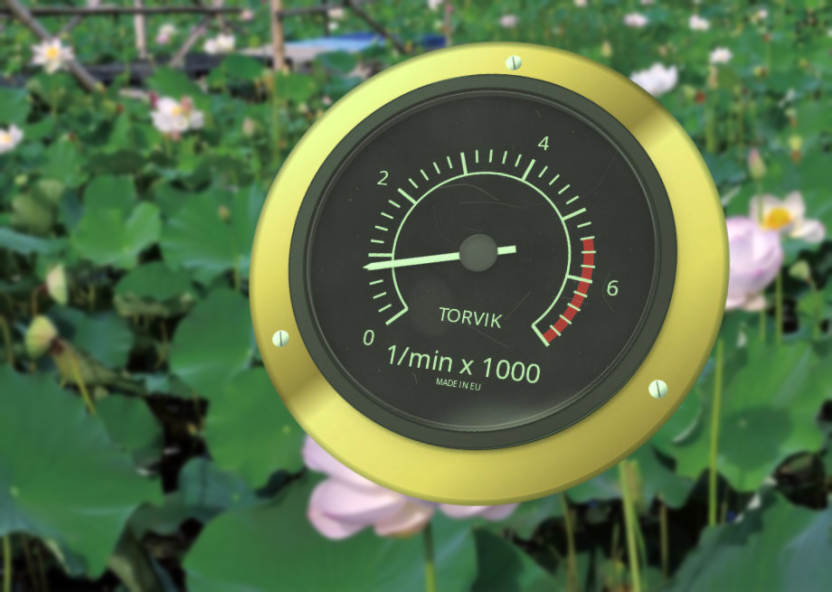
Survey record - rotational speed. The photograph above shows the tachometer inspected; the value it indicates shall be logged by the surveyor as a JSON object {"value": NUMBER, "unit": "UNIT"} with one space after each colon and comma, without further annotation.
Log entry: {"value": 800, "unit": "rpm"}
